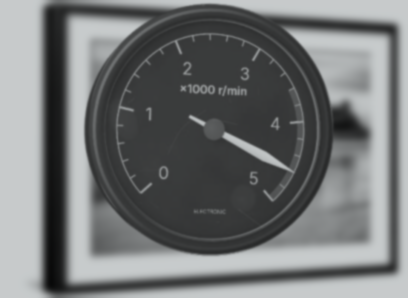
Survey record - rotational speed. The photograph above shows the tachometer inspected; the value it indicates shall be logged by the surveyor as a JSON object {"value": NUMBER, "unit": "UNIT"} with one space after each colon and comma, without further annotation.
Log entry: {"value": 4600, "unit": "rpm"}
